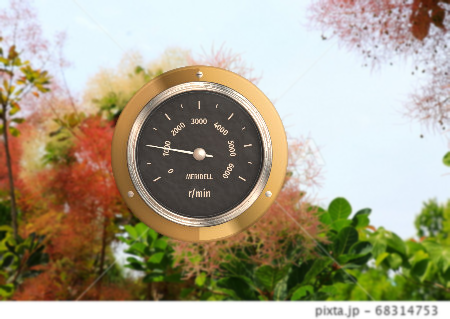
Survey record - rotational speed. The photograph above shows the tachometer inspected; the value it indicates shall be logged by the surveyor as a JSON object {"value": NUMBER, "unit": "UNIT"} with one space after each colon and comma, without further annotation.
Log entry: {"value": 1000, "unit": "rpm"}
